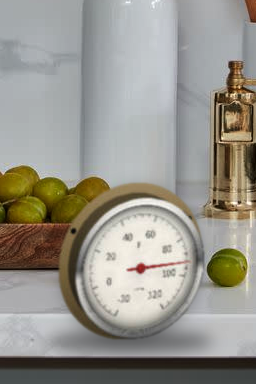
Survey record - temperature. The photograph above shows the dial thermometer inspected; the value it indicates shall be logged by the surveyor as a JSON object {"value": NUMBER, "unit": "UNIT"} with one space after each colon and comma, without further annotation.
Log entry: {"value": 92, "unit": "°F"}
